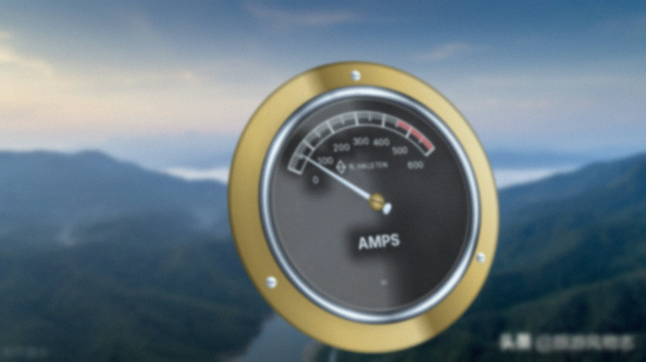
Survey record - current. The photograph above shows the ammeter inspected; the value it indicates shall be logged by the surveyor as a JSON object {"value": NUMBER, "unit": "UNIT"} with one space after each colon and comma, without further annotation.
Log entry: {"value": 50, "unit": "A"}
